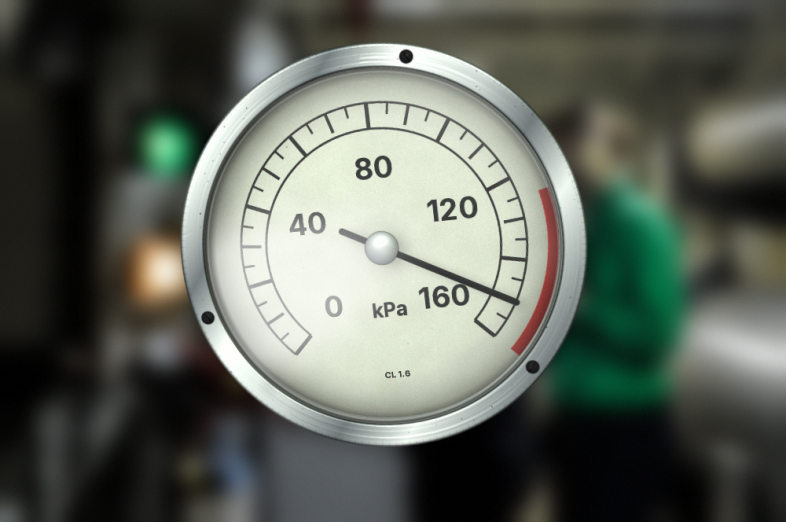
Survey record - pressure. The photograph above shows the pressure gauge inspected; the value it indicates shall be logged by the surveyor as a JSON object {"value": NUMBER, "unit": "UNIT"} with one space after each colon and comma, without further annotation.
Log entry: {"value": 150, "unit": "kPa"}
